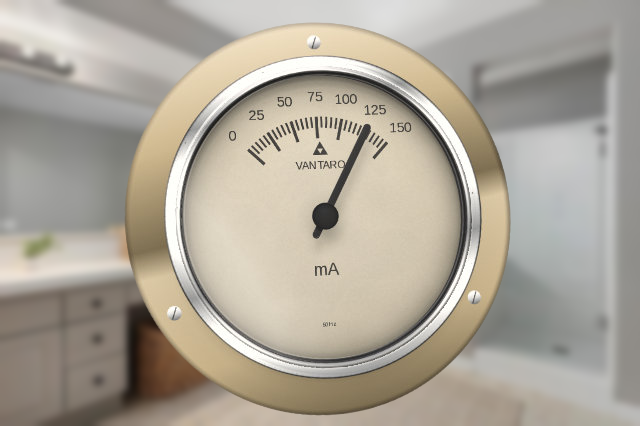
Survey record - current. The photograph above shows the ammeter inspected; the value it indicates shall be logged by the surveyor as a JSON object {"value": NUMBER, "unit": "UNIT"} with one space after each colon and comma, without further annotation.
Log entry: {"value": 125, "unit": "mA"}
